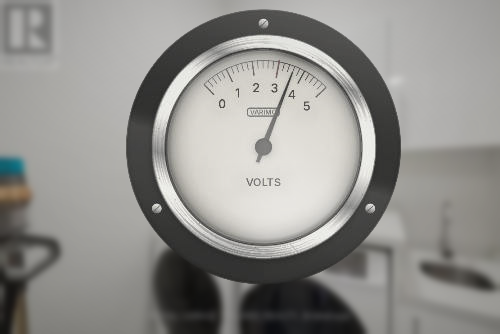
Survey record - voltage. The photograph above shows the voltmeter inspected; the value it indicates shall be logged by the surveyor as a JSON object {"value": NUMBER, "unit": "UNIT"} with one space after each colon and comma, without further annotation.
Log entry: {"value": 3.6, "unit": "V"}
